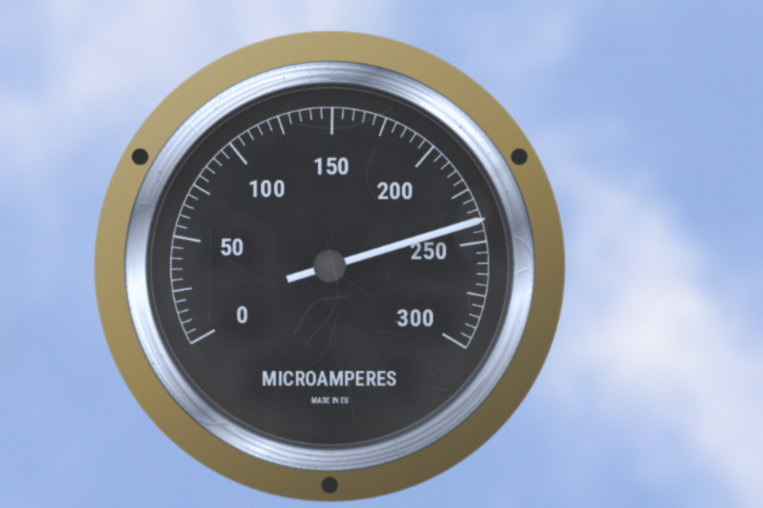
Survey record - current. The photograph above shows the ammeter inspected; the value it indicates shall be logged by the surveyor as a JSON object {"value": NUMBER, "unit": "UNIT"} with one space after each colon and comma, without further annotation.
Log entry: {"value": 240, "unit": "µA"}
